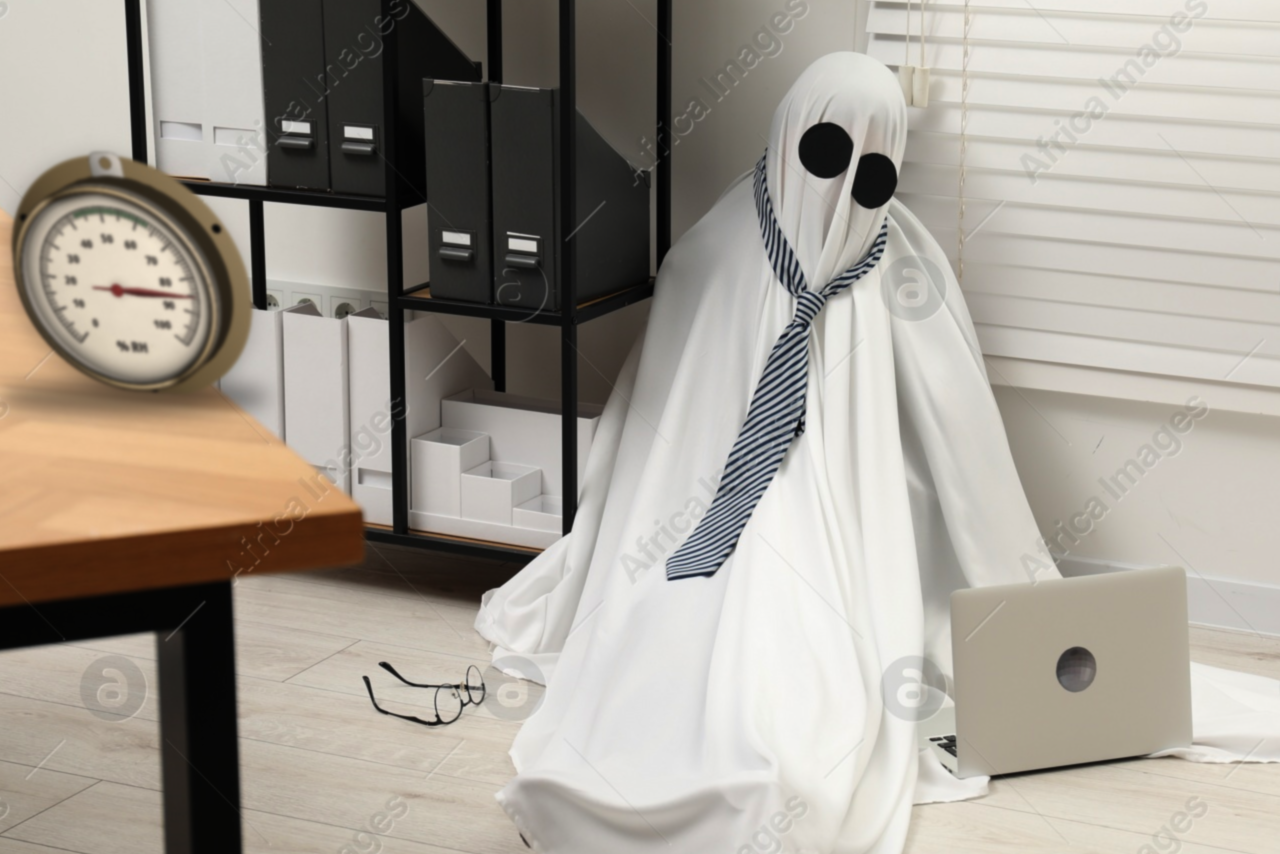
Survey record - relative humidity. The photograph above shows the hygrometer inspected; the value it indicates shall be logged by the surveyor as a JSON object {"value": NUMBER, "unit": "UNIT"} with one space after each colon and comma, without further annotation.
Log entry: {"value": 85, "unit": "%"}
